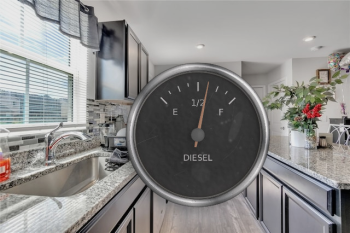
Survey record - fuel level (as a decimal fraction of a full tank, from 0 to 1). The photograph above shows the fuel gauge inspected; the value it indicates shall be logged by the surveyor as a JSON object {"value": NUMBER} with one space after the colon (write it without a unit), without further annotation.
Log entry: {"value": 0.625}
